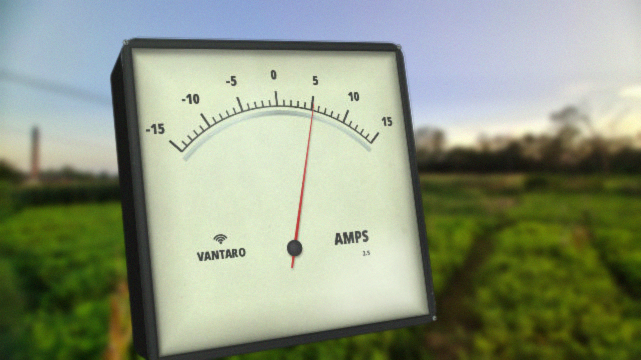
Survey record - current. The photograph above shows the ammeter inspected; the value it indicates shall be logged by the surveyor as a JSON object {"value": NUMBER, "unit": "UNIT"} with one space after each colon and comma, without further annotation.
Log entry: {"value": 5, "unit": "A"}
